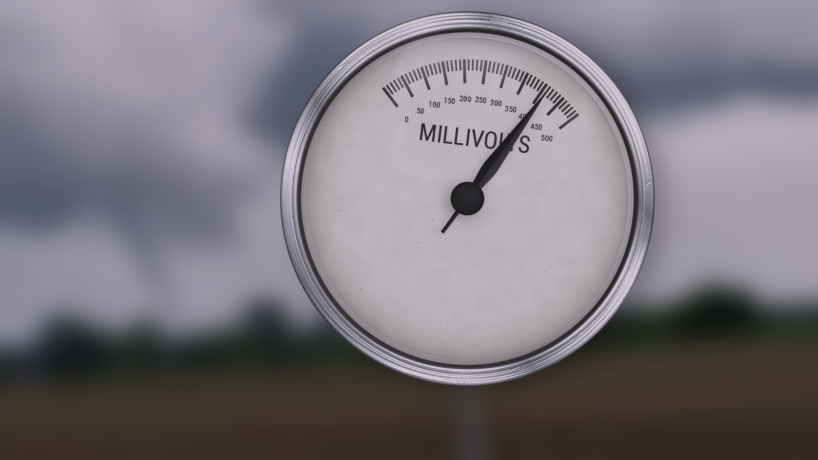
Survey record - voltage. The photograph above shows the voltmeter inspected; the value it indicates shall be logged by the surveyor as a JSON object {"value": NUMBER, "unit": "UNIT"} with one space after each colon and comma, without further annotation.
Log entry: {"value": 410, "unit": "mV"}
